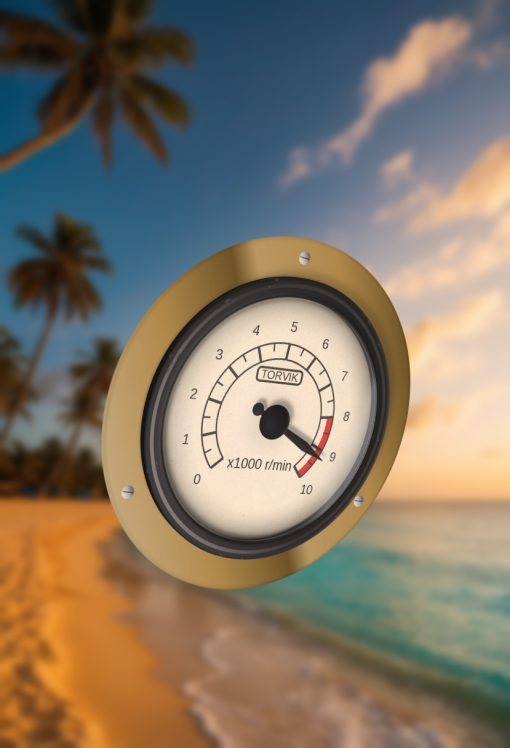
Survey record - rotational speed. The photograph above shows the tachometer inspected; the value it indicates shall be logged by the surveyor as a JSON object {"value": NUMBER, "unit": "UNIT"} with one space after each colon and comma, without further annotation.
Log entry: {"value": 9250, "unit": "rpm"}
